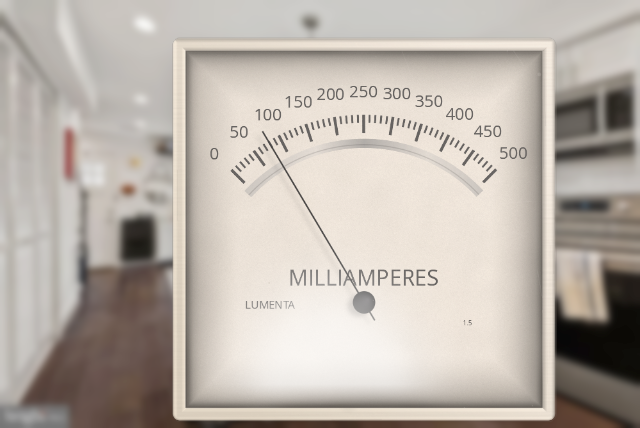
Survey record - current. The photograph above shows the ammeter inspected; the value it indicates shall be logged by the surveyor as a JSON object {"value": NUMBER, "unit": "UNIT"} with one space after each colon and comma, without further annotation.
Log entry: {"value": 80, "unit": "mA"}
